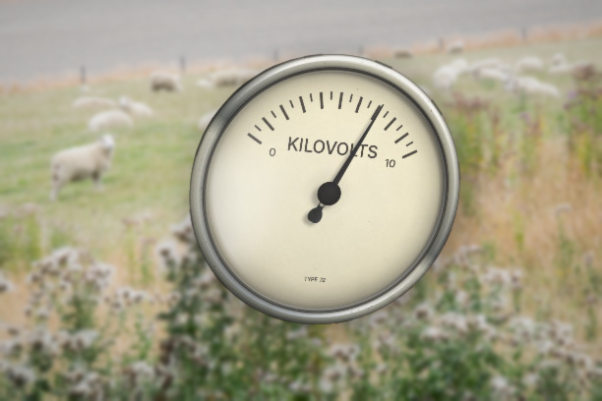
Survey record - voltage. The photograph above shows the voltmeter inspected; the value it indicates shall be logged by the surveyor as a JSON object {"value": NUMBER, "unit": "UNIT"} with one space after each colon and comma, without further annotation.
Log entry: {"value": 7, "unit": "kV"}
